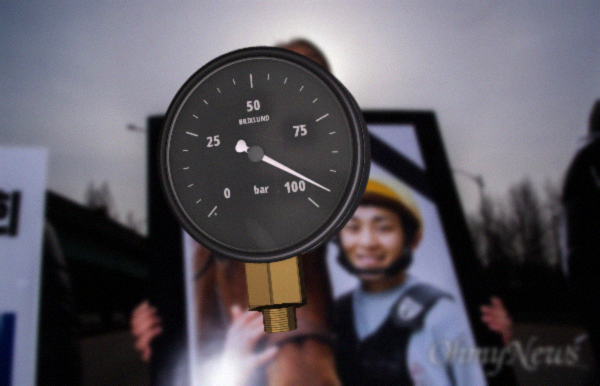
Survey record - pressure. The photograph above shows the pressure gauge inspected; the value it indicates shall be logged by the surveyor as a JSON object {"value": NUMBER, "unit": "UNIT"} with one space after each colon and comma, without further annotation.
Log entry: {"value": 95, "unit": "bar"}
